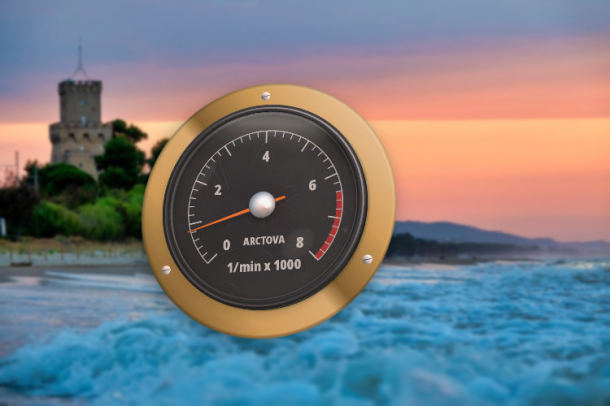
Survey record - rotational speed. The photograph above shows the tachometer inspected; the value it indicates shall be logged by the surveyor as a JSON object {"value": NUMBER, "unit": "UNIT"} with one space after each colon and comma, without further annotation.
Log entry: {"value": 800, "unit": "rpm"}
